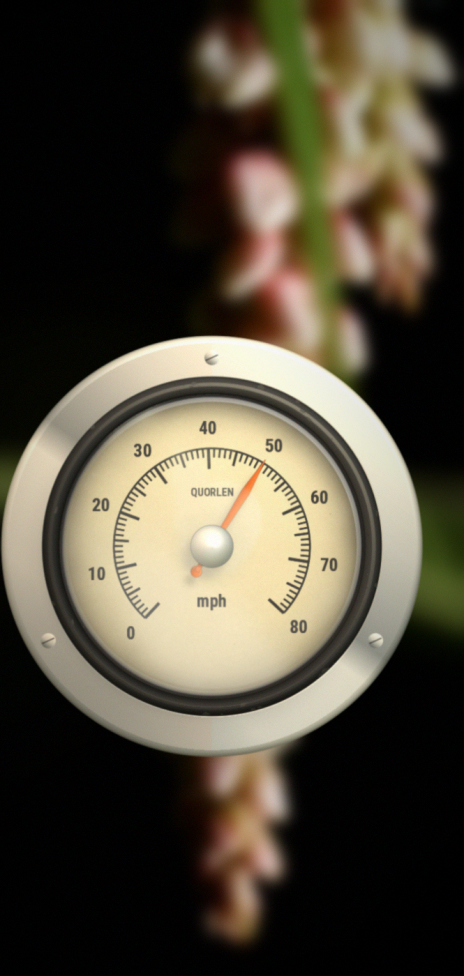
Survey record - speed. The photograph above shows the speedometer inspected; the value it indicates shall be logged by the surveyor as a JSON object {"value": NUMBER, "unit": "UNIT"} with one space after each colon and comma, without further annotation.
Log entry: {"value": 50, "unit": "mph"}
